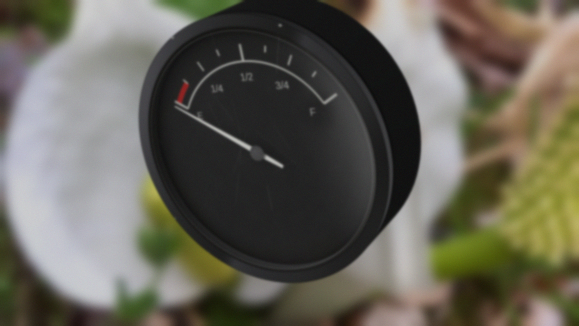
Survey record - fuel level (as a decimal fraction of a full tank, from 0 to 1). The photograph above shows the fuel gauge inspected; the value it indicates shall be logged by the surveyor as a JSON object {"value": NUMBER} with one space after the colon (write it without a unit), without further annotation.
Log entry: {"value": 0}
